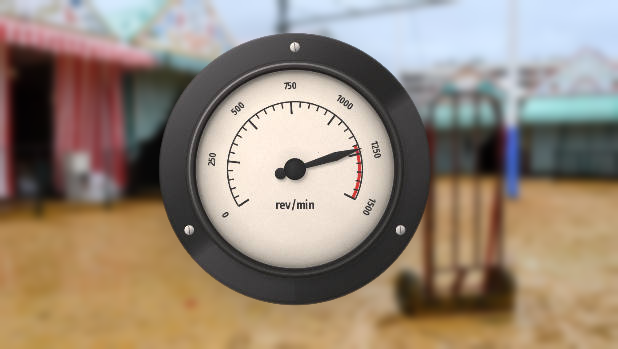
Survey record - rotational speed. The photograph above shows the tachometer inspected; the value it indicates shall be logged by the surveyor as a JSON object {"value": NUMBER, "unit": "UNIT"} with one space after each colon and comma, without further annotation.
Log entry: {"value": 1225, "unit": "rpm"}
